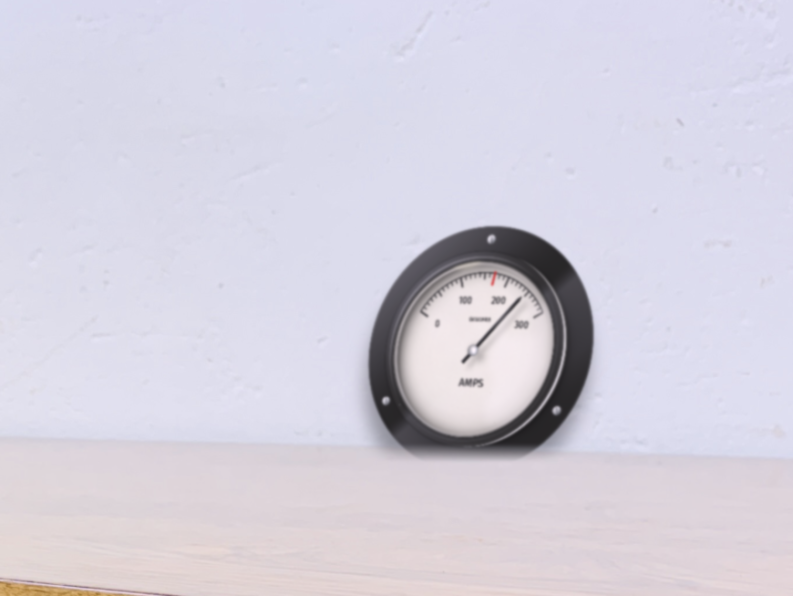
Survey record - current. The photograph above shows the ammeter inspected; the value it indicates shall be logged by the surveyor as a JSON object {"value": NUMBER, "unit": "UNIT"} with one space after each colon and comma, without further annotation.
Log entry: {"value": 250, "unit": "A"}
